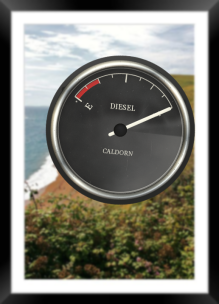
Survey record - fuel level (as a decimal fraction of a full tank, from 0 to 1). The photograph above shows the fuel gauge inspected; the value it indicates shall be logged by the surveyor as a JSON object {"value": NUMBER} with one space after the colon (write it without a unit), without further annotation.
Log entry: {"value": 1}
